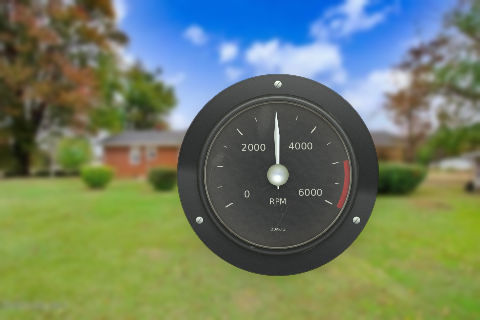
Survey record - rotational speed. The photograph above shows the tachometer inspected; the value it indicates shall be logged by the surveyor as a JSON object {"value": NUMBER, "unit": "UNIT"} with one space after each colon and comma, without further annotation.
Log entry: {"value": 3000, "unit": "rpm"}
